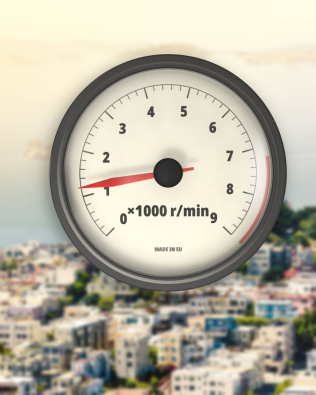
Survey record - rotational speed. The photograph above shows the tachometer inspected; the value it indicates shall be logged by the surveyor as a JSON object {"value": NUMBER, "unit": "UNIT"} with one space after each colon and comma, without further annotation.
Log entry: {"value": 1200, "unit": "rpm"}
